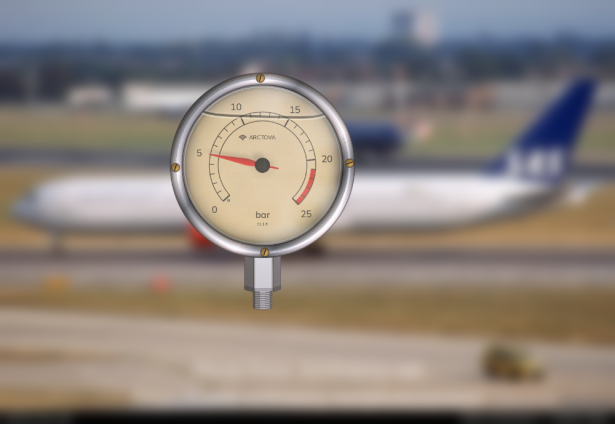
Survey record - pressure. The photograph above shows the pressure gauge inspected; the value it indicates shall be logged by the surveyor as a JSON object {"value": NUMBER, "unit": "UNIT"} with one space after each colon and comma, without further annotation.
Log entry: {"value": 5, "unit": "bar"}
